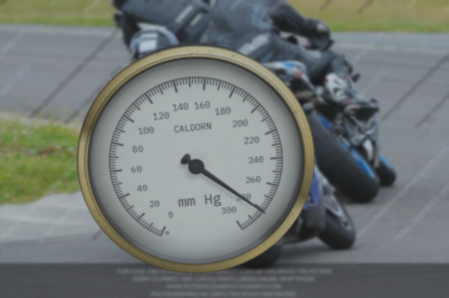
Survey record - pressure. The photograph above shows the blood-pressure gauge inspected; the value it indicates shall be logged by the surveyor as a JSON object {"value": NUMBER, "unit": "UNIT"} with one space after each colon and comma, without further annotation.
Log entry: {"value": 280, "unit": "mmHg"}
